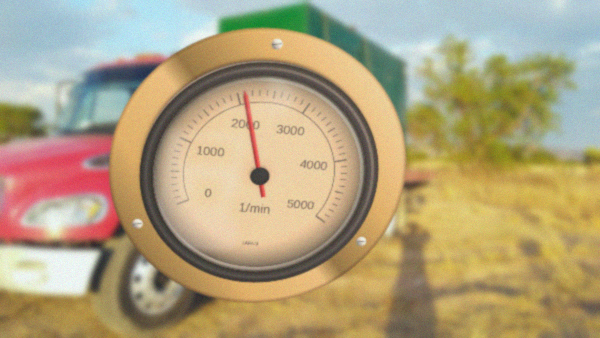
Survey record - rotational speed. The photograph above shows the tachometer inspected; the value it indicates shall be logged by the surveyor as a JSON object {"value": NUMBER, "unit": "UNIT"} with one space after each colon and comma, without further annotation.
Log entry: {"value": 2100, "unit": "rpm"}
